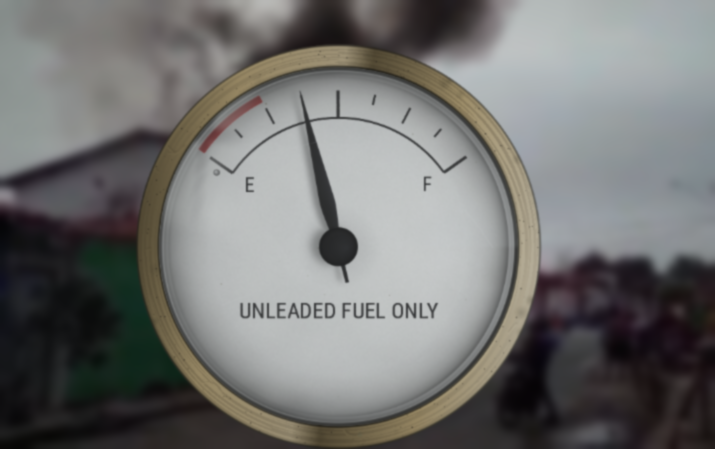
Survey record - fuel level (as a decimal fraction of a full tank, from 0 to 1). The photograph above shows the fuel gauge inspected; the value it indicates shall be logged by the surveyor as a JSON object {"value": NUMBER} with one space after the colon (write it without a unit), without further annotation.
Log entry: {"value": 0.375}
